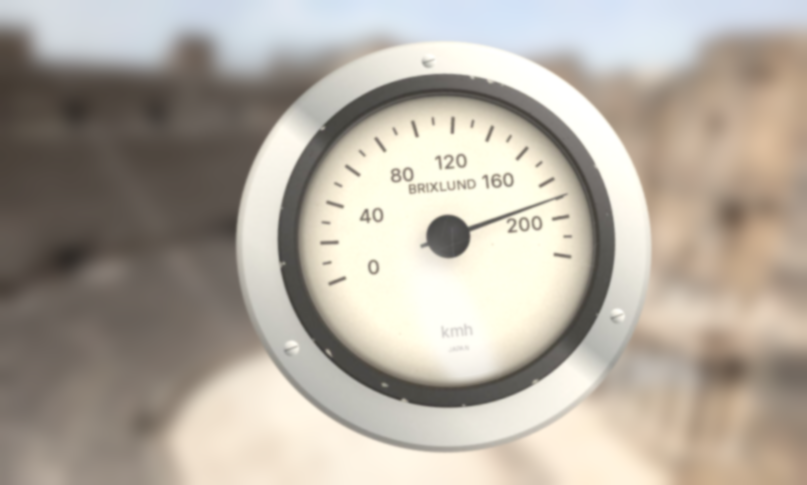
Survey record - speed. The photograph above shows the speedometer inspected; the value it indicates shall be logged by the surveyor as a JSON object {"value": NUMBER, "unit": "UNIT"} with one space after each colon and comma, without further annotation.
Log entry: {"value": 190, "unit": "km/h"}
